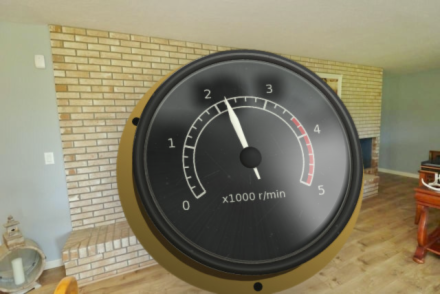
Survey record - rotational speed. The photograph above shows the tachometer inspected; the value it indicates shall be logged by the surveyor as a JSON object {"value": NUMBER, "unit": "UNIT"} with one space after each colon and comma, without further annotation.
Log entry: {"value": 2200, "unit": "rpm"}
